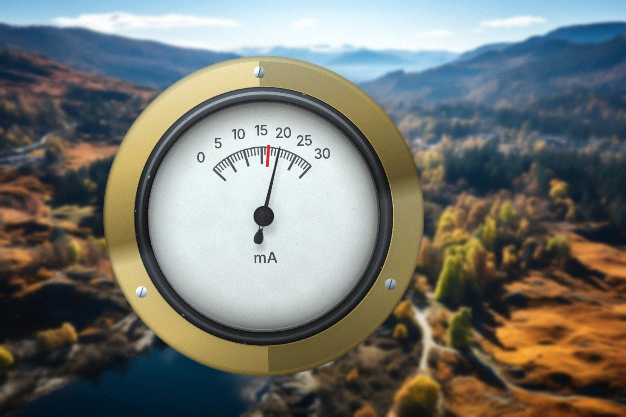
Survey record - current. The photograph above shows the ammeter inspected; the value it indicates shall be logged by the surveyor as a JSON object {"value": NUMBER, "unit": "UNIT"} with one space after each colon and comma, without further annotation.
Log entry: {"value": 20, "unit": "mA"}
